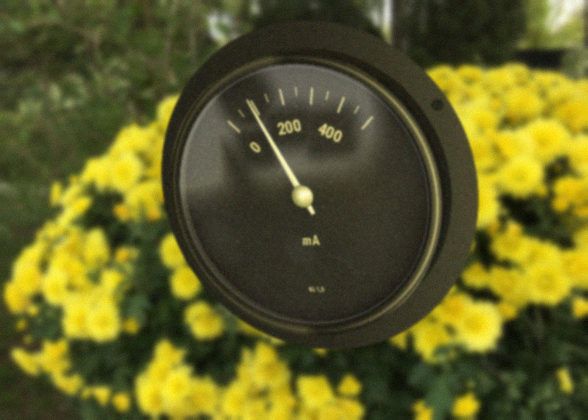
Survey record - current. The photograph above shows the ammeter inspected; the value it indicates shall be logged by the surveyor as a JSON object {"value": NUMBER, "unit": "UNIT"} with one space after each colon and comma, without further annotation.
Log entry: {"value": 100, "unit": "mA"}
